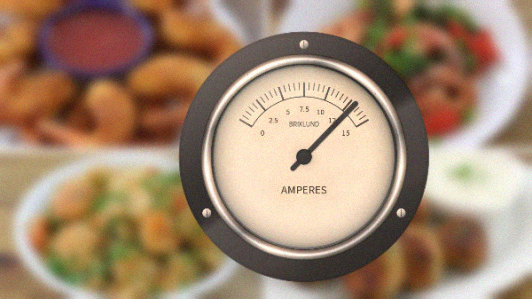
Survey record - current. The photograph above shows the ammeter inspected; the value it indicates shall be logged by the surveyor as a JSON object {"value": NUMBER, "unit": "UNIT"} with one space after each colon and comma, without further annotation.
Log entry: {"value": 13, "unit": "A"}
